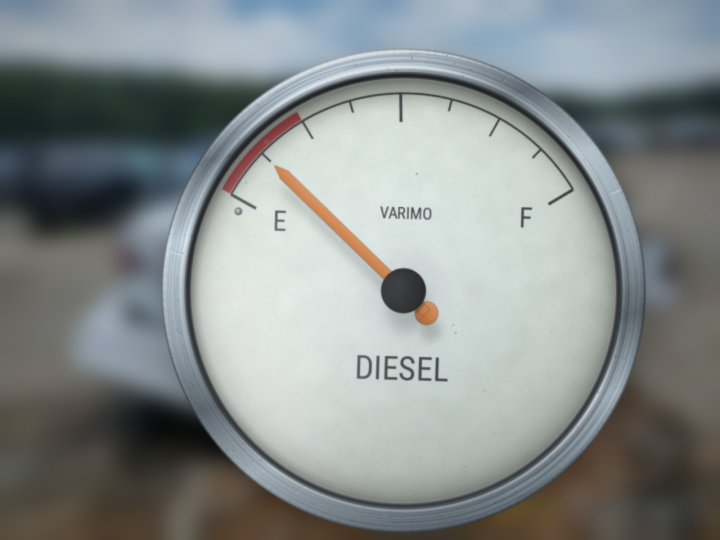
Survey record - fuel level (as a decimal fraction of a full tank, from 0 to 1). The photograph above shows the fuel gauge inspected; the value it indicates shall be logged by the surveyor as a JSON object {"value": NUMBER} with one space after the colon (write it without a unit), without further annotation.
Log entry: {"value": 0.125}
